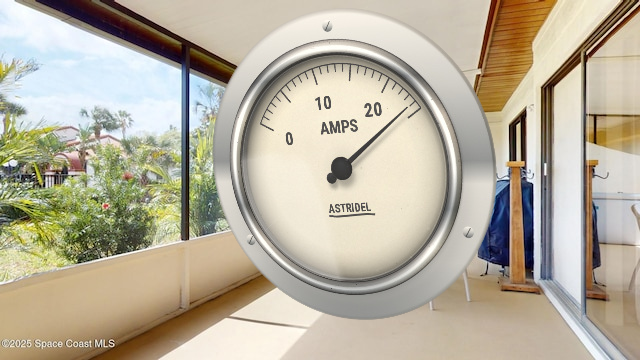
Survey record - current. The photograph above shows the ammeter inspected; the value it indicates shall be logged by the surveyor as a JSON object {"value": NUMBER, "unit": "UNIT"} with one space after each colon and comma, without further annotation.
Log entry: {"value": 24, "unit": "A"}
